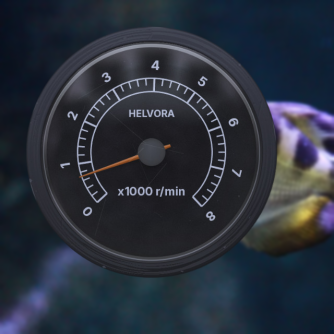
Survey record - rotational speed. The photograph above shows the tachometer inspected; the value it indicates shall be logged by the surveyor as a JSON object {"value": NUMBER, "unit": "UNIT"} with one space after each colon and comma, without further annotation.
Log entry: {"value": 700, "unit": "rpm"}
